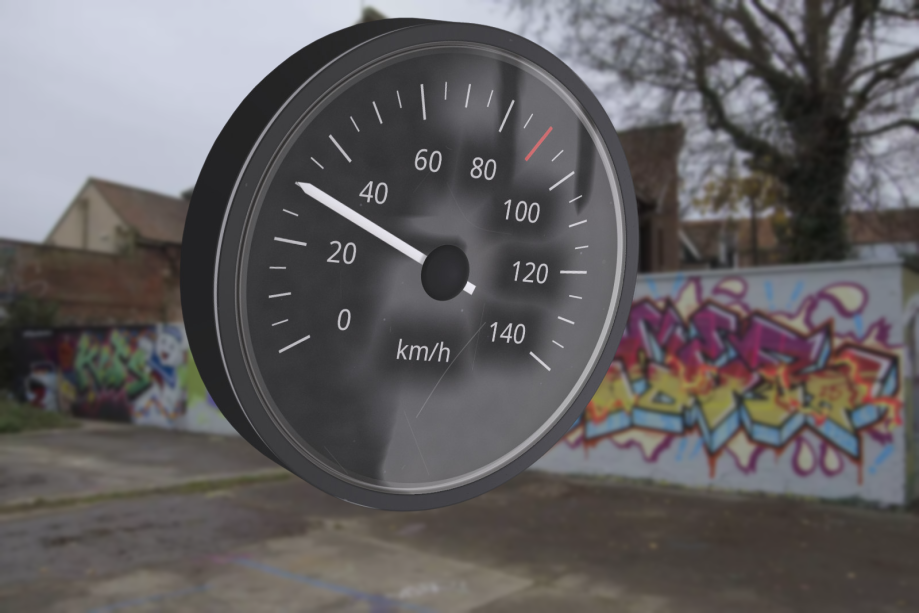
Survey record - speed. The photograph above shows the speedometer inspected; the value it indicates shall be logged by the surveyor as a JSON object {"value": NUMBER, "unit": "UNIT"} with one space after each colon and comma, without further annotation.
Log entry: {"value": 30, "unit": "km/h"}
